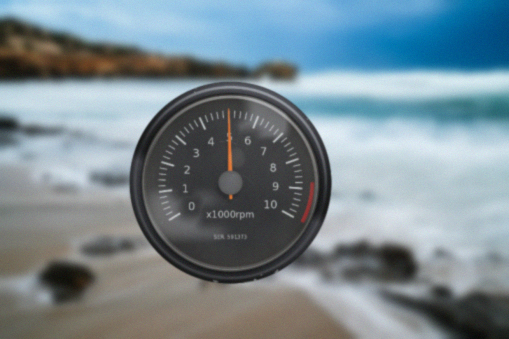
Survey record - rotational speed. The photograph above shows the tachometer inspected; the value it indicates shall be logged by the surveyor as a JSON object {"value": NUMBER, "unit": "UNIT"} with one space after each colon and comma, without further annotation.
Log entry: {"value": 5000, "unit": "rpm"}
